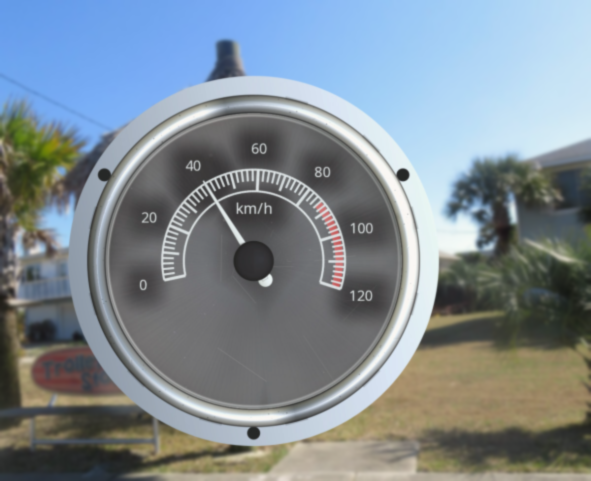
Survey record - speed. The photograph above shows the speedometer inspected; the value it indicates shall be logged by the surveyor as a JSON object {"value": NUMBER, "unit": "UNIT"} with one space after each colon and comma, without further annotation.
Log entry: {"value": 40, "unit": "km/h"}
